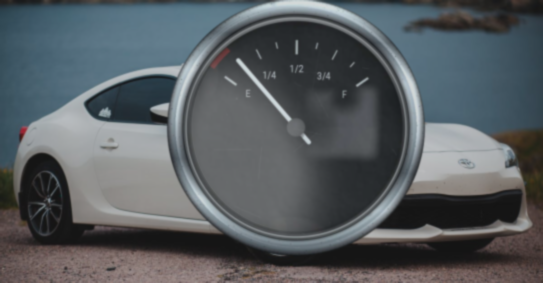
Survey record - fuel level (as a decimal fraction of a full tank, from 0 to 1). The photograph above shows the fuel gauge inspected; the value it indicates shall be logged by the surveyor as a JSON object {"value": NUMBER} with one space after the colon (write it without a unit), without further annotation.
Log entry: {"value": 0.125}
